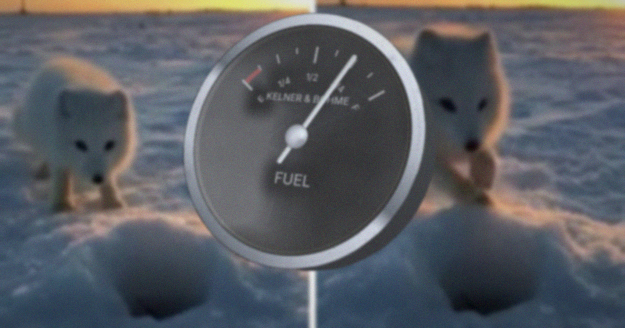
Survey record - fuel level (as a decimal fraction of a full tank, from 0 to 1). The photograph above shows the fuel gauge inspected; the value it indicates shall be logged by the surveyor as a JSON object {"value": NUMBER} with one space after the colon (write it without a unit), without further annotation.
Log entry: {"value": 0.75}
